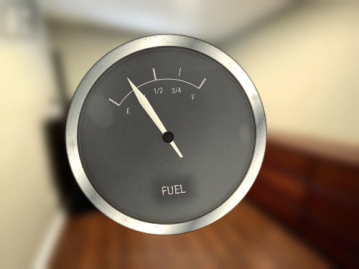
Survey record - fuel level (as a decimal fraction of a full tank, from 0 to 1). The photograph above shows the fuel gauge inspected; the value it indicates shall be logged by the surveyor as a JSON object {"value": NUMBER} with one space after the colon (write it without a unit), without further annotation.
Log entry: {"value": 0.25}
